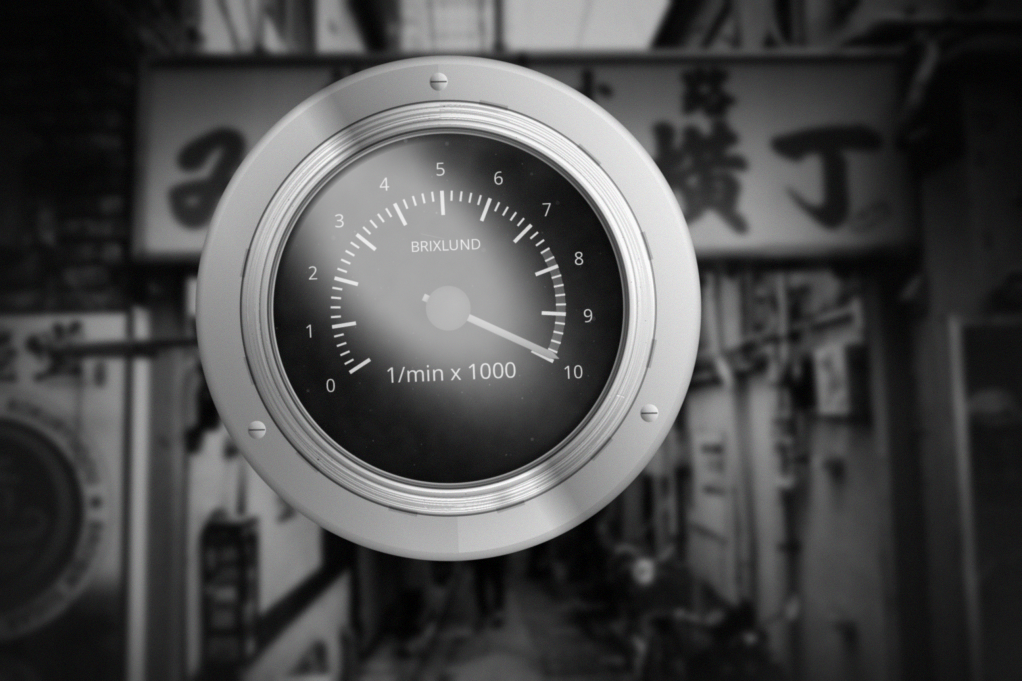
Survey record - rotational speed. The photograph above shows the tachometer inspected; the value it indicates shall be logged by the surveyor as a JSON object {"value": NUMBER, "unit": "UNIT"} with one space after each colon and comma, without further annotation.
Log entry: {"value": 9900, "unit": "rpm"}
